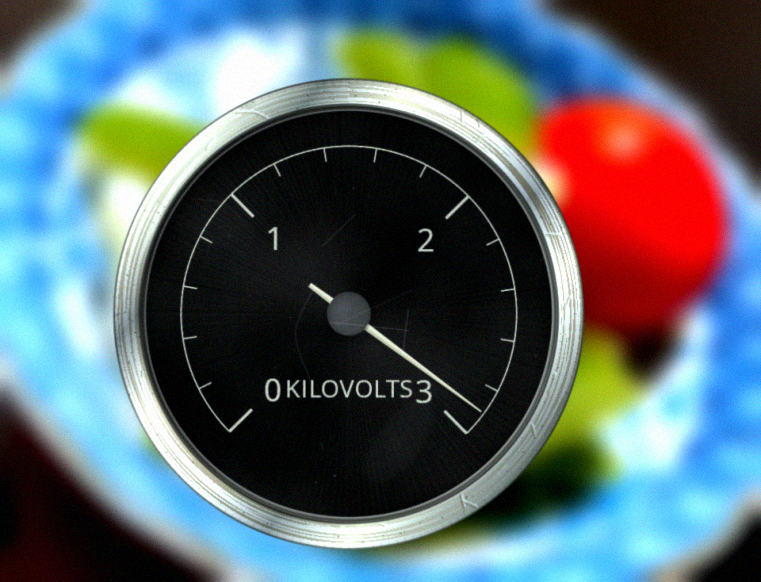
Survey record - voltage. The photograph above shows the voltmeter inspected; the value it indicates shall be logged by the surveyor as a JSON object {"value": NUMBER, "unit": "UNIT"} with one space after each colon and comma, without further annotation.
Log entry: {"value": 2.9, "unit": "kV"}
